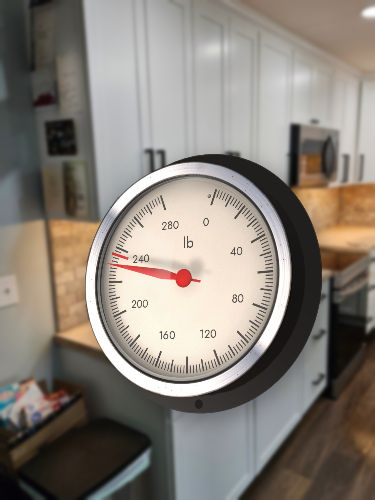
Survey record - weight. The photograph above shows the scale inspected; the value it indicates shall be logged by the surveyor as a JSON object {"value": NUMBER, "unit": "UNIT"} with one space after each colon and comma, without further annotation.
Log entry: {"value": 230, "unit": "lb"}
